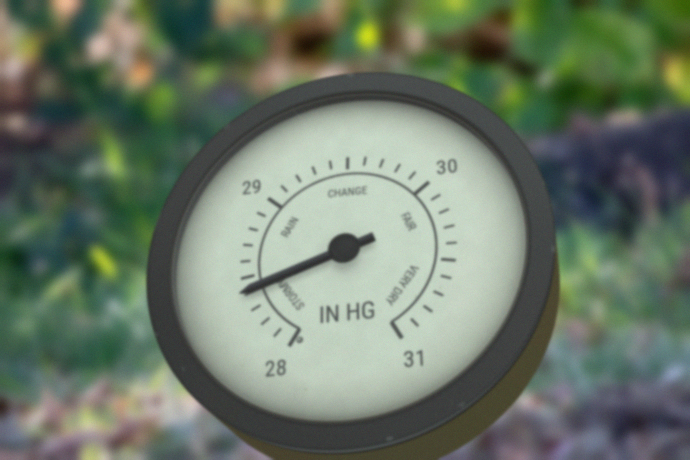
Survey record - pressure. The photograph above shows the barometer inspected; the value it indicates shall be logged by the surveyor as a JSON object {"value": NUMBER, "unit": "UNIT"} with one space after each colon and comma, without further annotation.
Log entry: {"value": 28.4, "unit": "inHg"}
